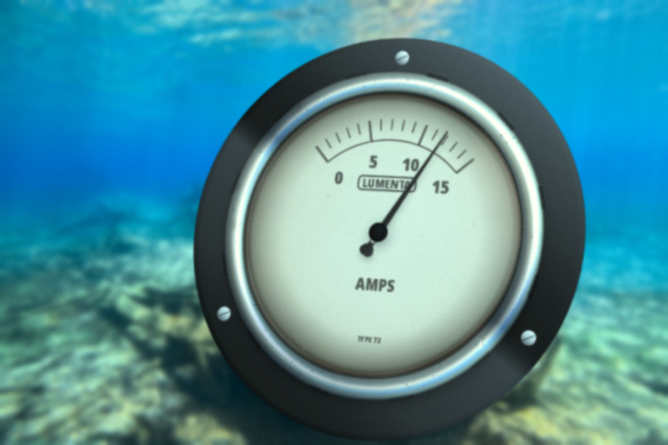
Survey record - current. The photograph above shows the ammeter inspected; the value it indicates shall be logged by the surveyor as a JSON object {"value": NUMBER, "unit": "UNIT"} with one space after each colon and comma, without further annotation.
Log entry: {"value": 12, "unit": "A"}
